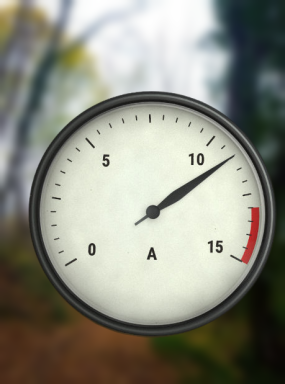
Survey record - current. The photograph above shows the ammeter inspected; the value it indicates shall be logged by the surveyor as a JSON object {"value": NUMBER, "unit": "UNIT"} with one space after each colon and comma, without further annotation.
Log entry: {"value": 11, "unit": "A"}
